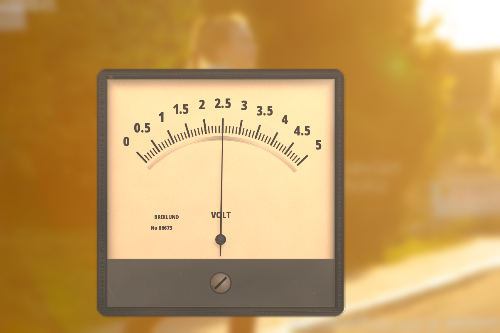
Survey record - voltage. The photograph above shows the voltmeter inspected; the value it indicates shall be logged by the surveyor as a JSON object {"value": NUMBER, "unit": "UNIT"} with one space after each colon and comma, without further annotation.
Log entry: {"value": 2.5, "unit": "V"}
